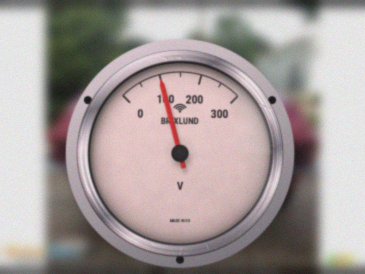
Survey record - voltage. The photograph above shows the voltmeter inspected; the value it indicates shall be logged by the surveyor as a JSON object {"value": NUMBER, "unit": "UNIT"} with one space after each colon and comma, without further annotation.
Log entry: {"value": 100, "unit": "V"}
